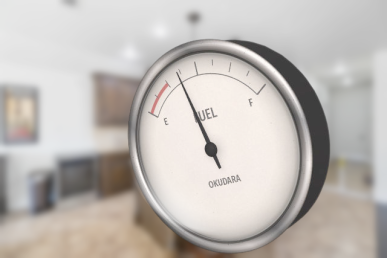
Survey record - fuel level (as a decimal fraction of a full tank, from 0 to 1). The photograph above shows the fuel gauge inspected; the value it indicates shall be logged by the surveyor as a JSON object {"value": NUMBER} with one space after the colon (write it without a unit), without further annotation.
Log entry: {"value": 0.375}
